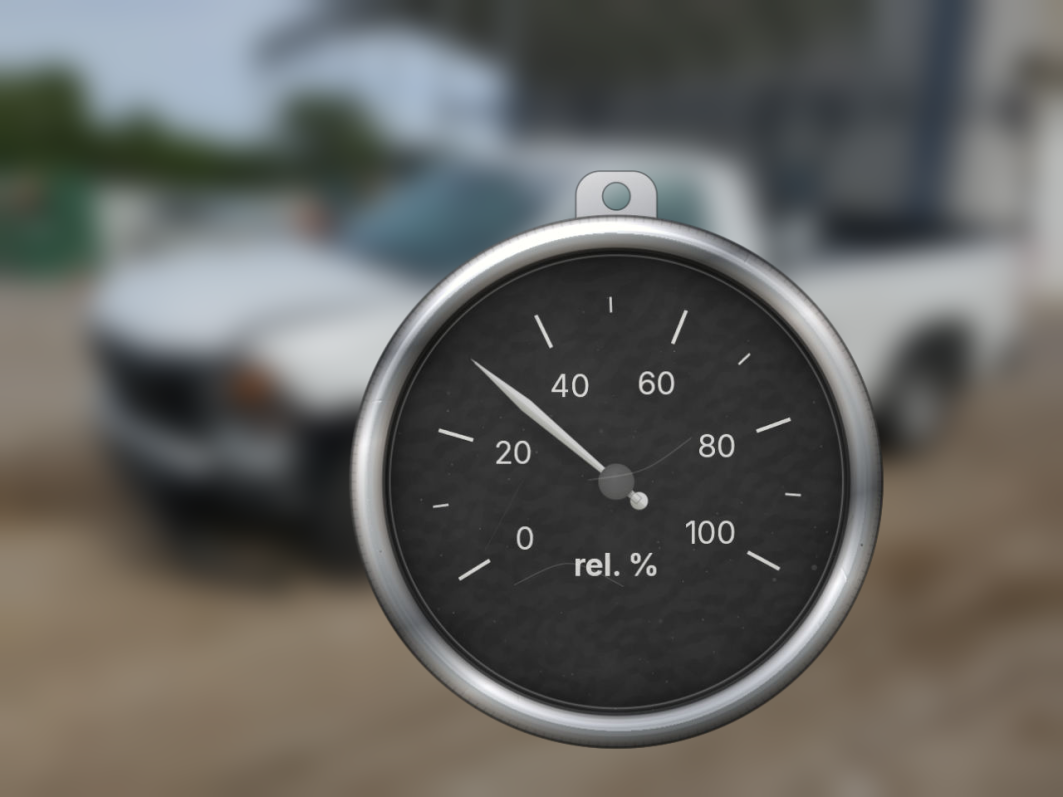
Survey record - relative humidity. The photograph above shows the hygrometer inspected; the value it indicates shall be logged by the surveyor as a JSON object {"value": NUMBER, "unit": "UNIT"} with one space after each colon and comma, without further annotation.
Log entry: {"value": 30, "unit": "%"}
